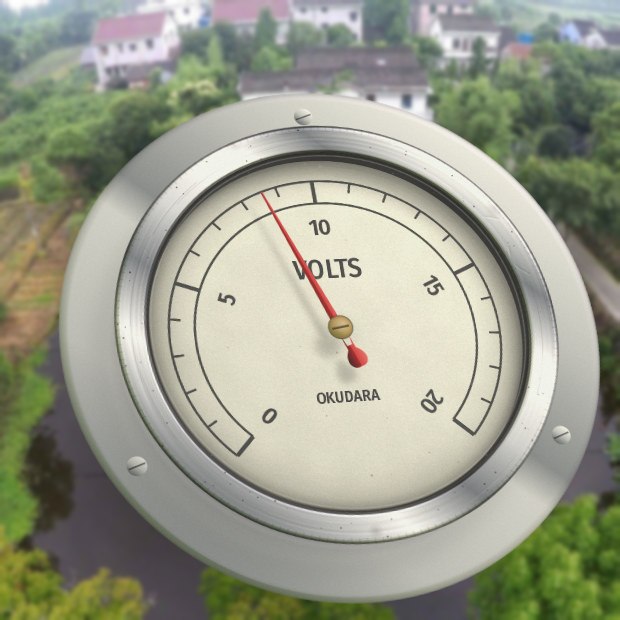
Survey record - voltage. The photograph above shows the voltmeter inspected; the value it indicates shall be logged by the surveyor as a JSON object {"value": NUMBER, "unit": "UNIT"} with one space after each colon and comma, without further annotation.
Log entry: {"value": 8.5, "unit": "V"}
